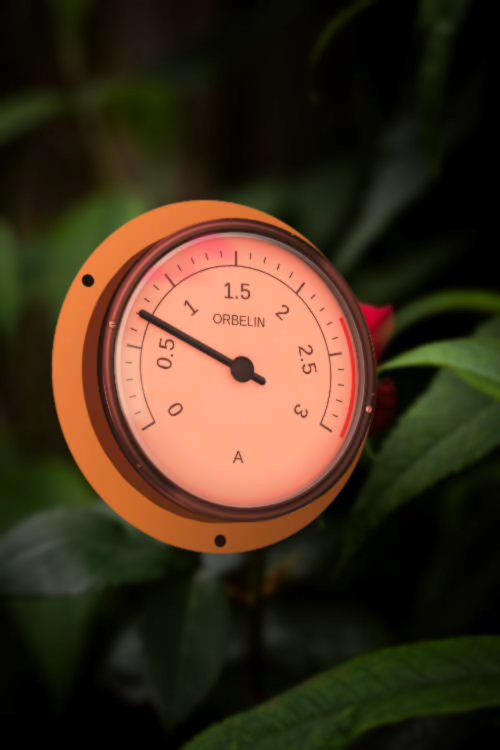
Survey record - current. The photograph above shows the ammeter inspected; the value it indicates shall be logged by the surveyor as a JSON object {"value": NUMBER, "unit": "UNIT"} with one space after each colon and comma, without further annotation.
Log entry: {"value": 0.7, "unit": "A"}
